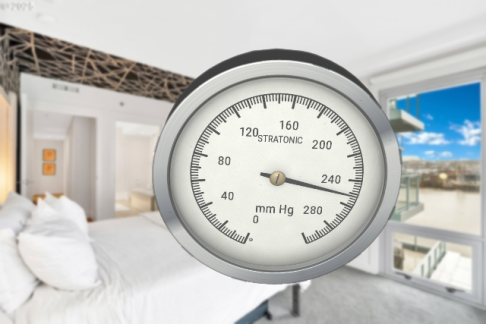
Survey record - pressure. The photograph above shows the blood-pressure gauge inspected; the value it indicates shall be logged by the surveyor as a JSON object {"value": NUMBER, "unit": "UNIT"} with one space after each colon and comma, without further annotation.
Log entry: {"value": 250, "unit": "mmHg"}
